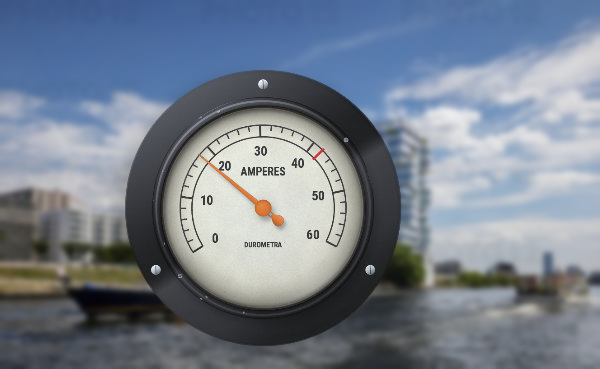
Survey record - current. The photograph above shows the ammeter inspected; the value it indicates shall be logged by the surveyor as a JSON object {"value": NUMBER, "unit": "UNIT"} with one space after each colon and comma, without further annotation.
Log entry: {"value": 18, "unit": "A"}
